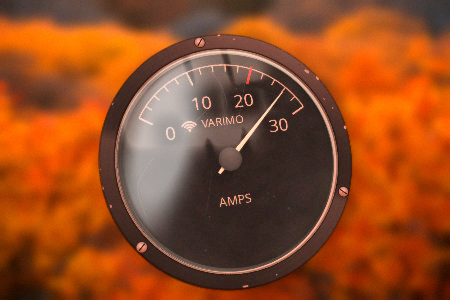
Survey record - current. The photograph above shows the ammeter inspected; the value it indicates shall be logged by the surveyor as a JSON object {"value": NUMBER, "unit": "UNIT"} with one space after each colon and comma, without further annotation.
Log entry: {"value": 26, "unit": "A"}
